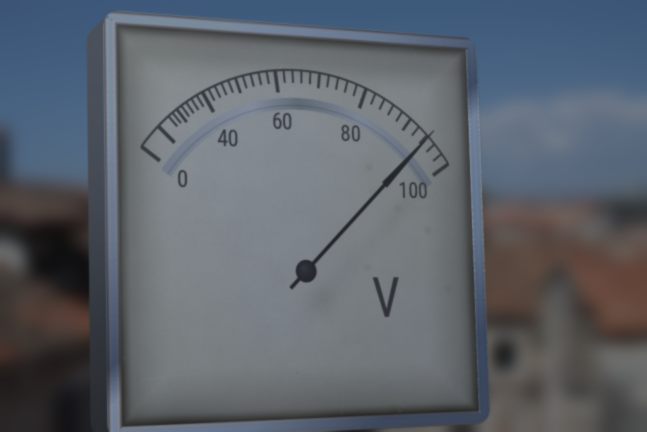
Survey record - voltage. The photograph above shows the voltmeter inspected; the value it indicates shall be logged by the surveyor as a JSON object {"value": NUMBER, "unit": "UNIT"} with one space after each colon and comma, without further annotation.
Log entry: {"value": 94, "unit": "V"}
